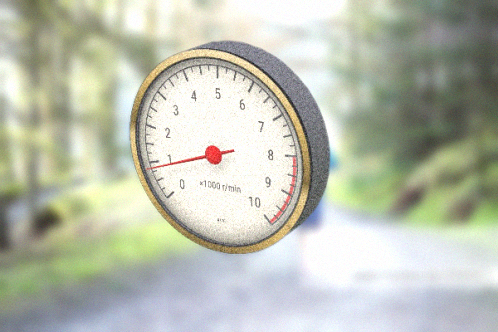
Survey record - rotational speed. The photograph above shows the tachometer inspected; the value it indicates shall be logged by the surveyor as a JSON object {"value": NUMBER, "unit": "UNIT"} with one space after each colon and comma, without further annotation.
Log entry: {"value": 875, "unit": "rpm"}
